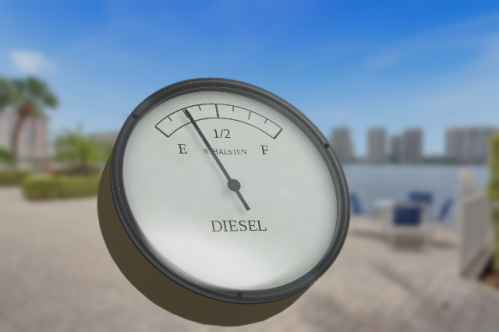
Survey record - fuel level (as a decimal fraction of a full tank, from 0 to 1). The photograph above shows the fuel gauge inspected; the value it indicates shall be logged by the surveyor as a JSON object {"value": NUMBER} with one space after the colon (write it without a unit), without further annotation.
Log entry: {"value": 0.25}
